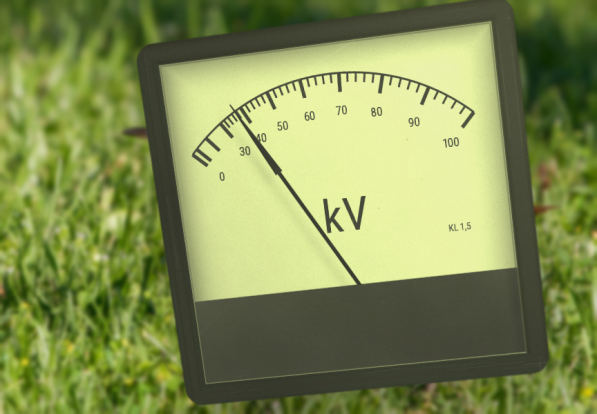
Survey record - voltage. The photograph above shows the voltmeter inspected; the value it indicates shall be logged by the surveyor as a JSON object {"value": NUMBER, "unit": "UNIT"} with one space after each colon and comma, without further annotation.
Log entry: {"value": 38, "unit": "kV"}
